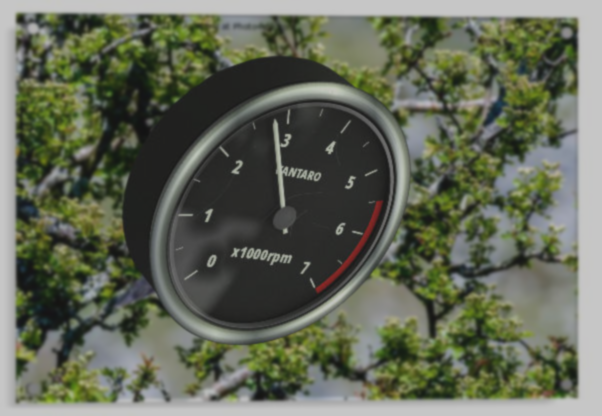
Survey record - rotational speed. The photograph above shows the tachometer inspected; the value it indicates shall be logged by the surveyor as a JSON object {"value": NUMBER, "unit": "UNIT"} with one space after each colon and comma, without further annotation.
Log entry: {"value": 2750, "unit": "rpm"}
